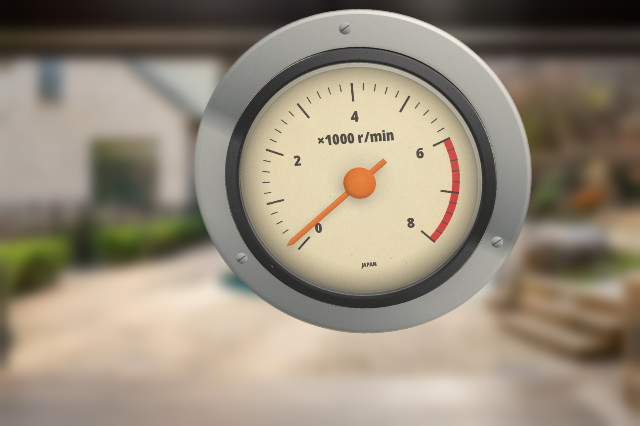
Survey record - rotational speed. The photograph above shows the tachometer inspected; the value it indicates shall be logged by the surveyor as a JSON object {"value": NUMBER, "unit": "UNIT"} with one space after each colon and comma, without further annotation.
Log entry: {"value": 200, "unit": "rpm"}
